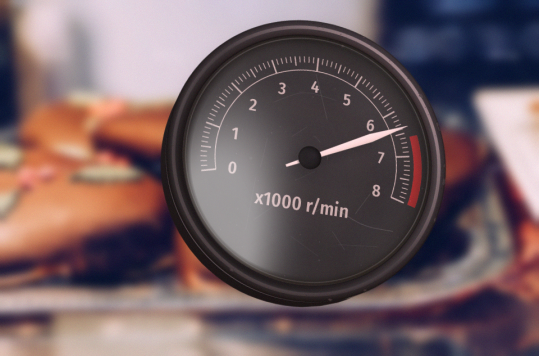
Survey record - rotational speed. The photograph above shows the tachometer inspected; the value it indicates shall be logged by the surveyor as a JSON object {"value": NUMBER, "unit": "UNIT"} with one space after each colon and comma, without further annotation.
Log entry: {"value": 6400, "unit": "rpm"}
